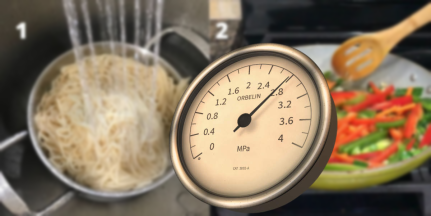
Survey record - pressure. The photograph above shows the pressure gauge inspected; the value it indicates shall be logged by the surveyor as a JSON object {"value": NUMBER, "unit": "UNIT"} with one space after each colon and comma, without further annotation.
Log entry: {"value": 2.8, "unit": "MPa"}
